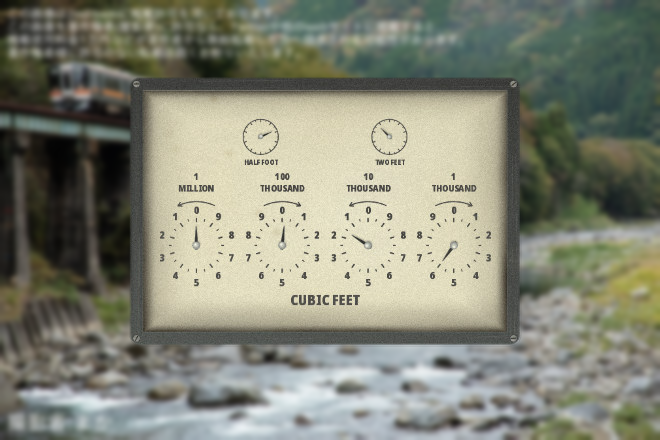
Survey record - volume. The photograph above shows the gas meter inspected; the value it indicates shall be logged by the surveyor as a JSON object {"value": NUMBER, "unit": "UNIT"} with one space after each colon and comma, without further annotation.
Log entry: {"value": 1600, "unit": "ft³"}
